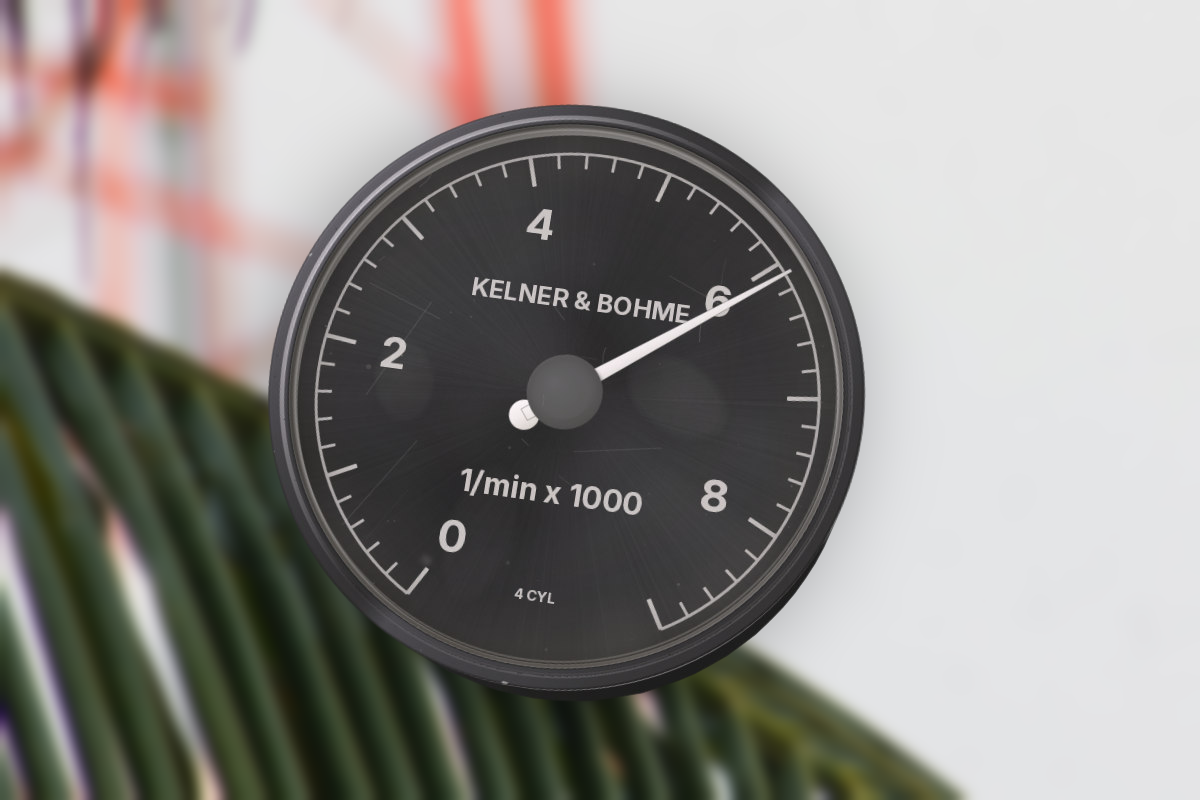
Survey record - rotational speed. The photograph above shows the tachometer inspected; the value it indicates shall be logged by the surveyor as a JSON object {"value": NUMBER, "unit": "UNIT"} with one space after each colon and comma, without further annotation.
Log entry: {"value": 6100, "unit": "rpm"}
